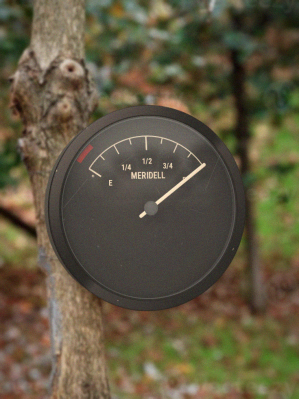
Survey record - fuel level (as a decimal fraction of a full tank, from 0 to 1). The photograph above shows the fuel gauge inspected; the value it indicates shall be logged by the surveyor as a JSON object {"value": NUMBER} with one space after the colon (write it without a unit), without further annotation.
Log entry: {"value": 1}
